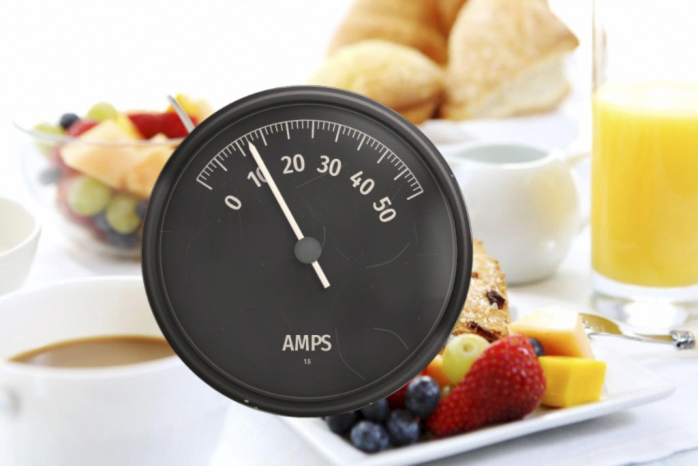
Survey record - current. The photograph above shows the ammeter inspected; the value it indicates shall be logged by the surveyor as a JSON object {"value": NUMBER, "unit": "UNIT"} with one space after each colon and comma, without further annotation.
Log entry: {"value": 12, "unit": "A"}
